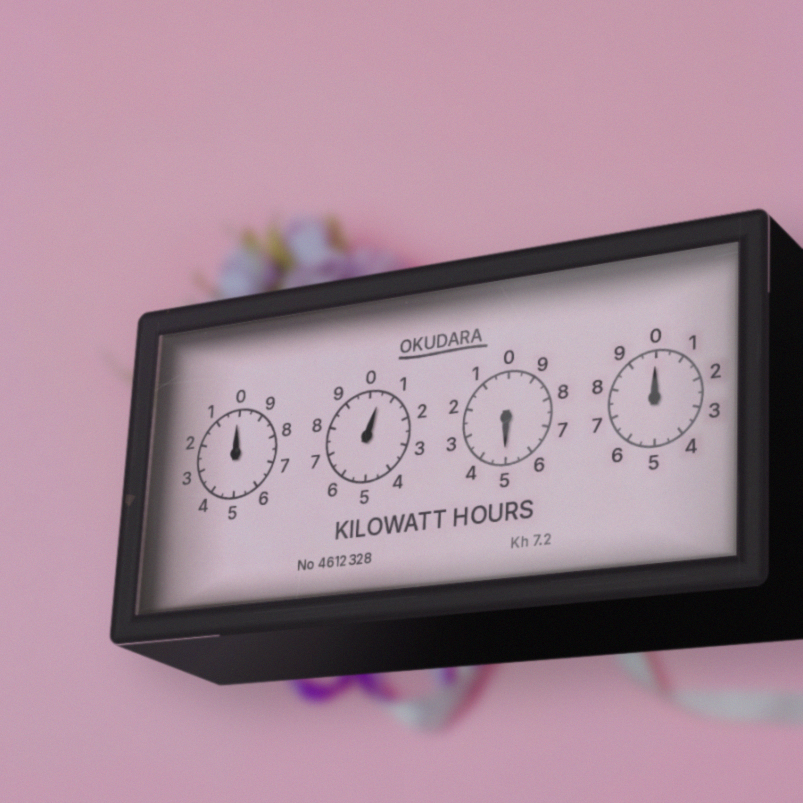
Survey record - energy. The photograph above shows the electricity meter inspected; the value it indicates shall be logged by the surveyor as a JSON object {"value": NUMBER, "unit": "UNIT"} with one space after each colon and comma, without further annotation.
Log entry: {"value": 50, "unit": "kWh"}
